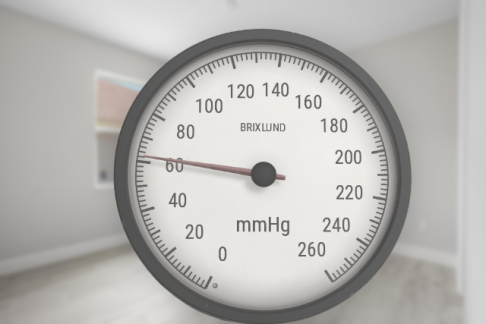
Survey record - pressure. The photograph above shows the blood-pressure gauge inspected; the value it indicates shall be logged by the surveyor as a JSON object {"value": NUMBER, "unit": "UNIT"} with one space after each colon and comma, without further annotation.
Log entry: {"value": 62, "unit": "mmHg"}
